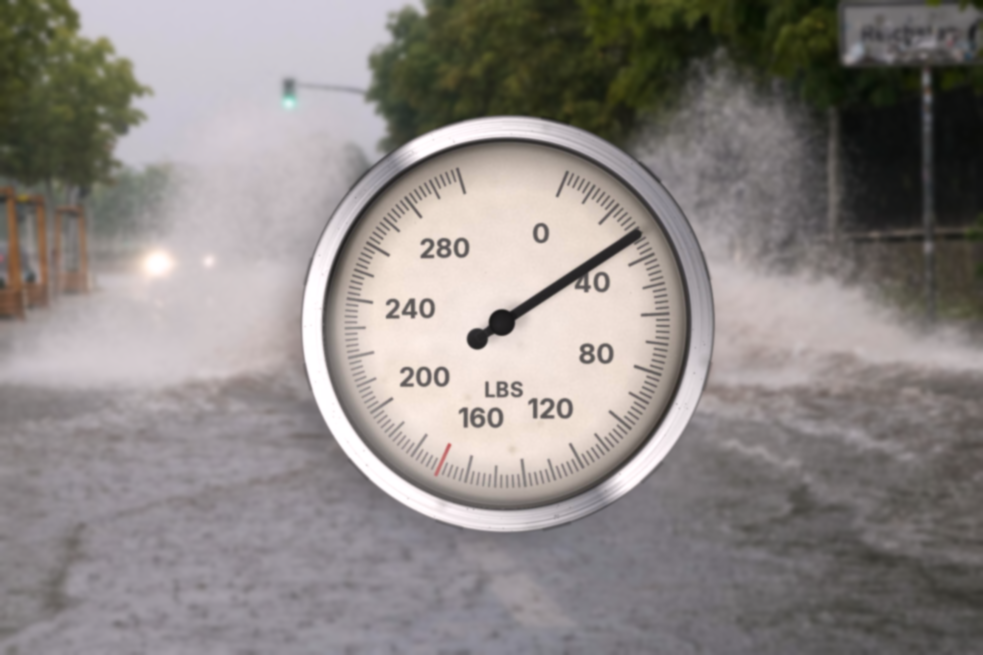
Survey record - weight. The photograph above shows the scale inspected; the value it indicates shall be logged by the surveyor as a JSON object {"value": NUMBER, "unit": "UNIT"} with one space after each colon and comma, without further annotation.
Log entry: {"value": 32, "unit": "lb"}
